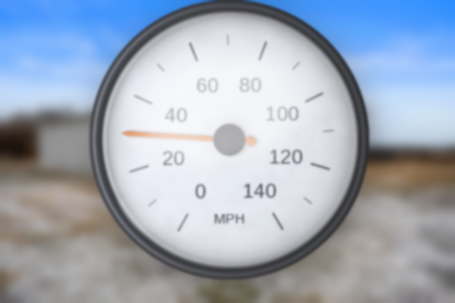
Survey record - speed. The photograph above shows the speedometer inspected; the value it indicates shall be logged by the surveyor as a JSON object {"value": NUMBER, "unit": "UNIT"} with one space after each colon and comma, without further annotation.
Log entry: {"value": 30, "unit": "mph"}
